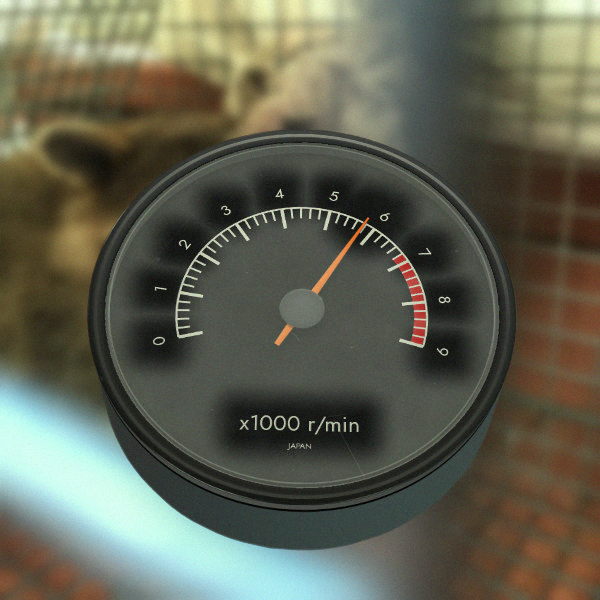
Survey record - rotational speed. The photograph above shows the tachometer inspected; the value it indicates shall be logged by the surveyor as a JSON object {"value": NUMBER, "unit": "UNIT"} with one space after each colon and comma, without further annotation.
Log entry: {"value": 5800, "unit": "rpm"}
